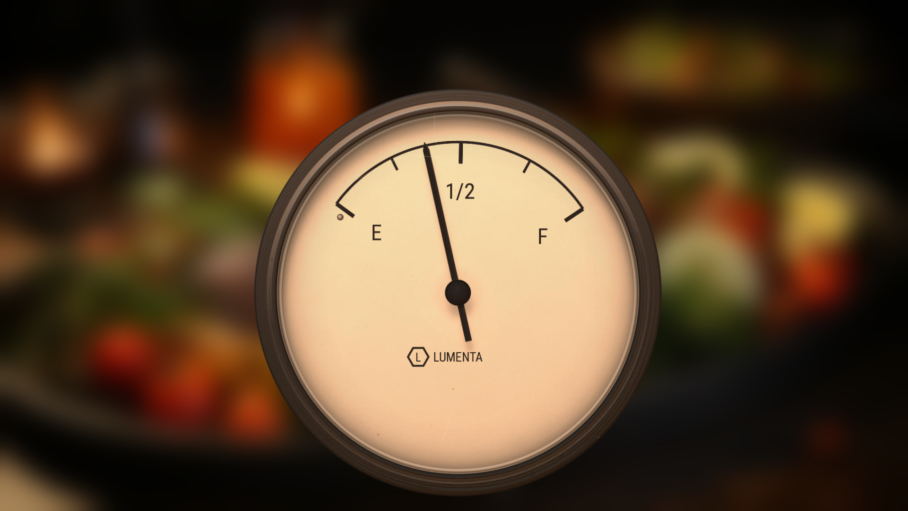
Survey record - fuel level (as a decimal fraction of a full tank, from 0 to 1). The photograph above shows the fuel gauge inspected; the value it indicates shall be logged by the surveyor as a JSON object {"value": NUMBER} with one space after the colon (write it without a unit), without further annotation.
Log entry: {"value": 0.375}
